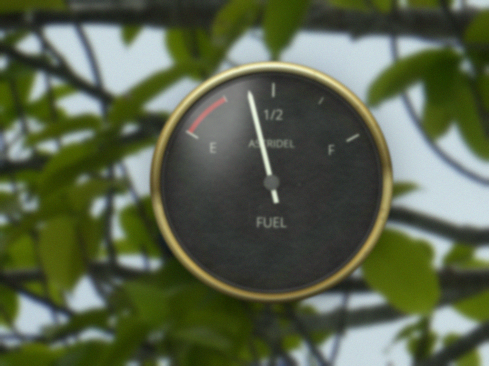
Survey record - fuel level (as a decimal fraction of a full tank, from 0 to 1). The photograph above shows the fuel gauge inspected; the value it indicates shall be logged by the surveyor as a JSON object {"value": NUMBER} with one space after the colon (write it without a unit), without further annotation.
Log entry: {"value": 0.375}
